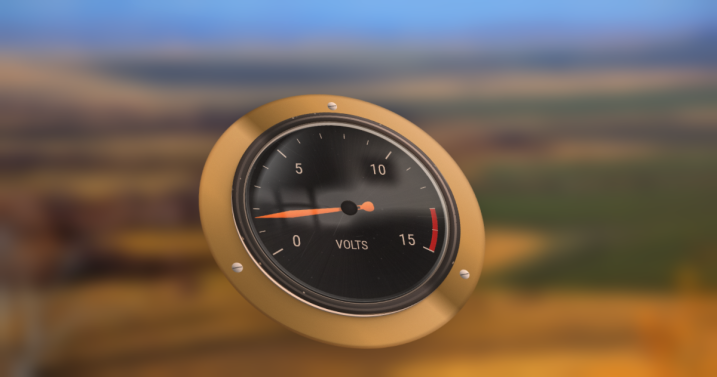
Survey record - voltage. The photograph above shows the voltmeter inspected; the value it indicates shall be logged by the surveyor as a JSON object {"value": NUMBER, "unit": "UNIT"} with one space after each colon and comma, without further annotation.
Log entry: {"value": 1.5, "unit": "V"}
